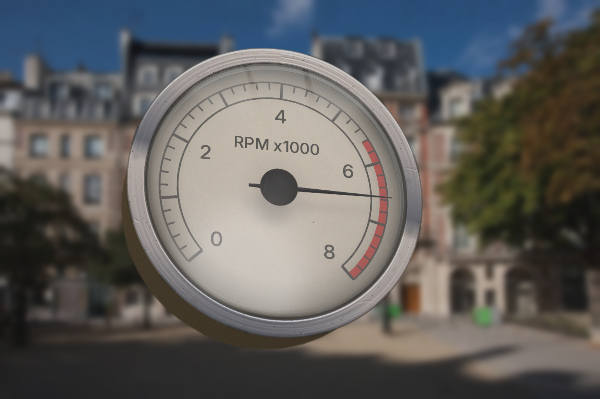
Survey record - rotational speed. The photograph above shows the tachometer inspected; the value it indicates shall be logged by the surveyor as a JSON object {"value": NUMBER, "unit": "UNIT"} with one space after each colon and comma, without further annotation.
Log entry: {"value": 6600, "unit": "rpm"}
